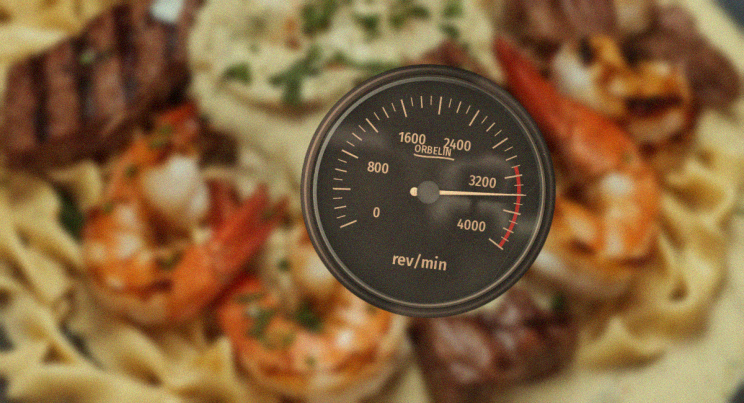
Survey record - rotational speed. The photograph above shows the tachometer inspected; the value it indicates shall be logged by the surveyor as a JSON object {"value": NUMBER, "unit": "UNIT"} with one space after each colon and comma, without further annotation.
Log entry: {"value": 3400, "unit": "rpm"}
